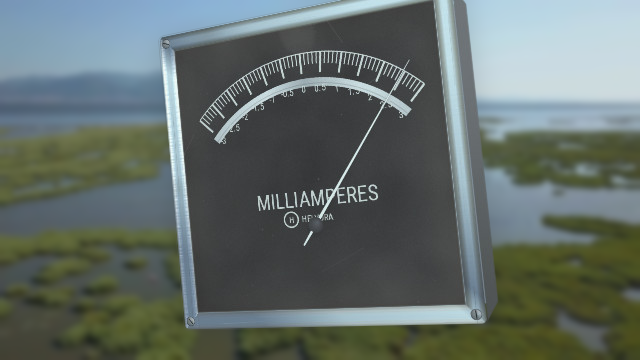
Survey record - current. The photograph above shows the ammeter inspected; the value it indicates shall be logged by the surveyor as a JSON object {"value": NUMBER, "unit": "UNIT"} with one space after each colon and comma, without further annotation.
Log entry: {"value": 2.5, "unit": "mA"}
